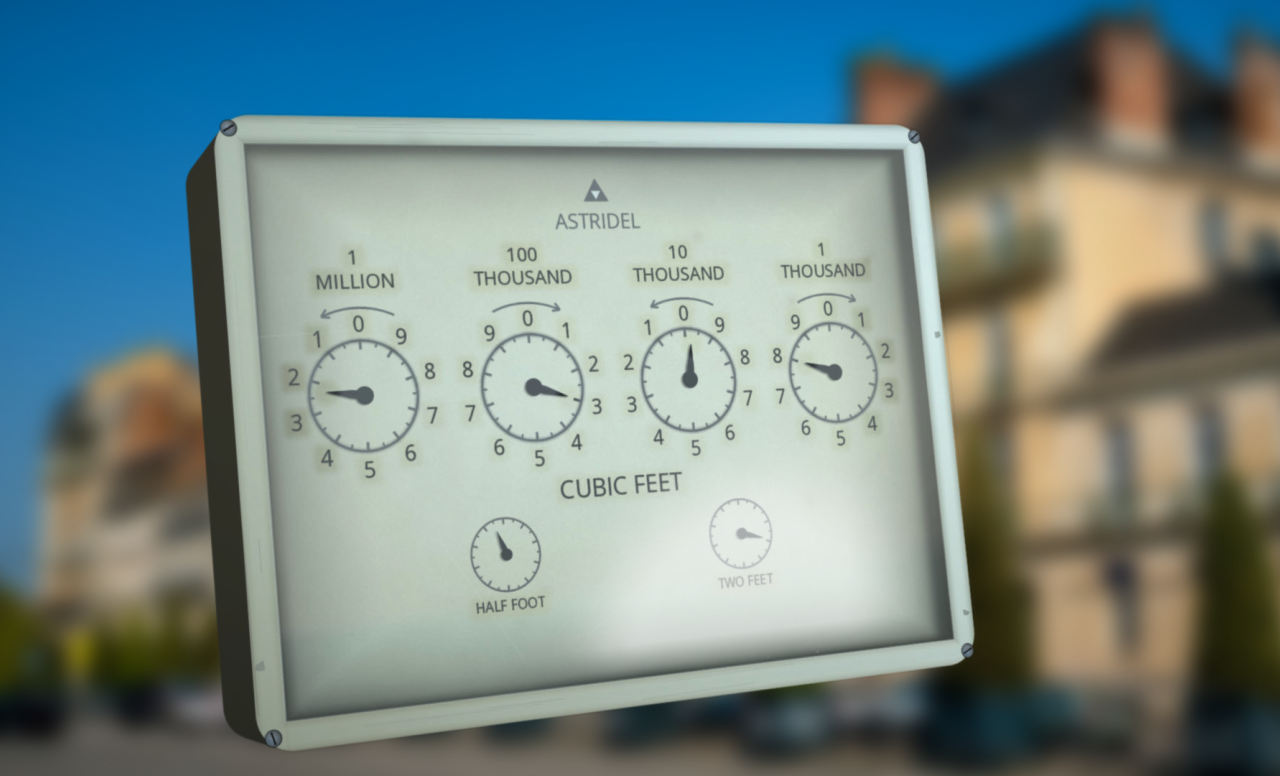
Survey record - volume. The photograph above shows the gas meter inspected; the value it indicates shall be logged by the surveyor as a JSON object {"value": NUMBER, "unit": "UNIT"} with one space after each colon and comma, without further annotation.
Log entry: {"value": 229800, "unit": "ft³"}
